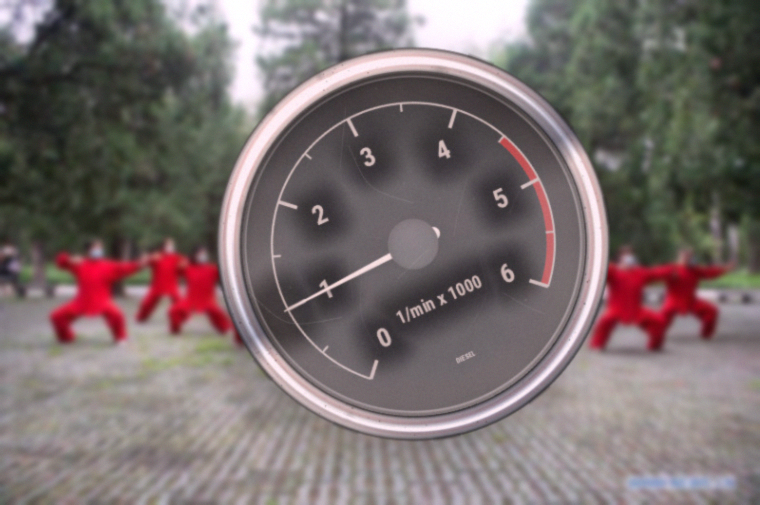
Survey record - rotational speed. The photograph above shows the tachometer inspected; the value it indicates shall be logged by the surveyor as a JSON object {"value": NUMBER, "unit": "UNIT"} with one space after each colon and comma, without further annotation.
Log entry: {"value": 1000, "unit": "rpm"}
